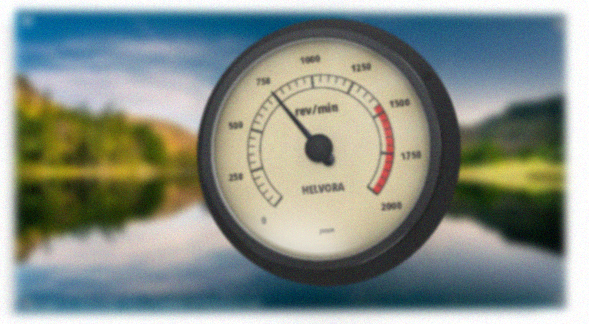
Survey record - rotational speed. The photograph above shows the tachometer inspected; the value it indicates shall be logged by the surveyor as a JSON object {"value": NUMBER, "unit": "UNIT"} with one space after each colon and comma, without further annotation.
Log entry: {"value": 750, "unit": "rpm"}
